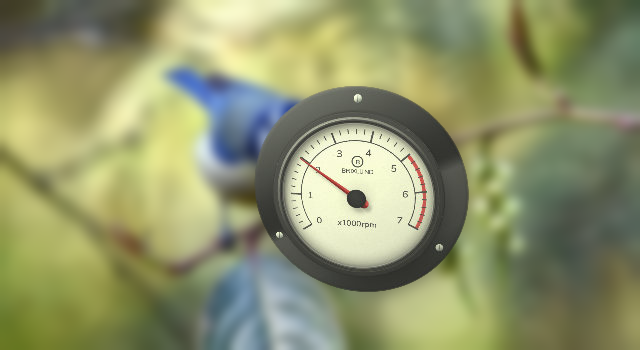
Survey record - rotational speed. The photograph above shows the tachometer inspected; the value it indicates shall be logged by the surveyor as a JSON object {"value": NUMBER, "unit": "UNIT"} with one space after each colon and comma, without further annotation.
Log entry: {"value": 2000, "unit": "rpm"}
